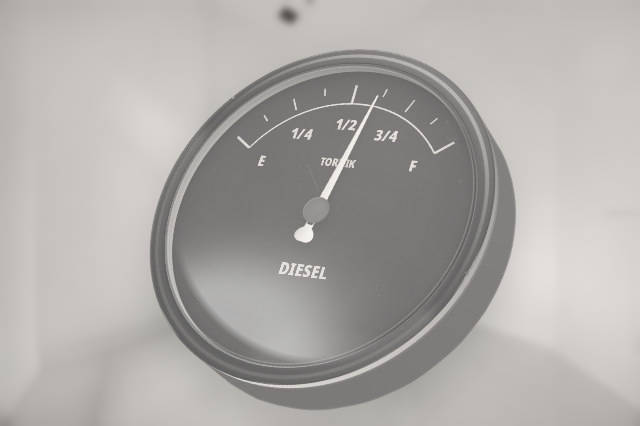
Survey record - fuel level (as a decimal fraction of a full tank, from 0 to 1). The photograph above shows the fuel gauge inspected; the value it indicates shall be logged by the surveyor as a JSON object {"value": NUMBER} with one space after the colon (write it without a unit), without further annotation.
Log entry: {"value": 0.625}
